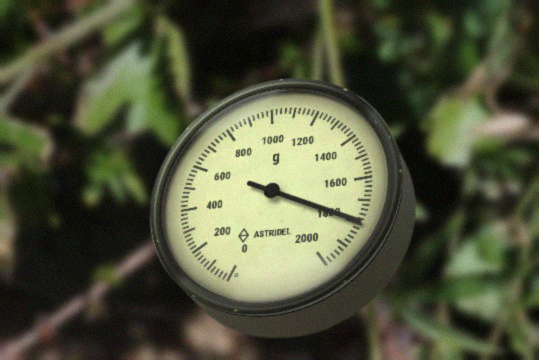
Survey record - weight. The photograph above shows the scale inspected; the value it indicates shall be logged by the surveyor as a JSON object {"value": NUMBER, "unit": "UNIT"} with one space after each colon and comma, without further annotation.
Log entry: {"value": 1800, "unit": "g"}
